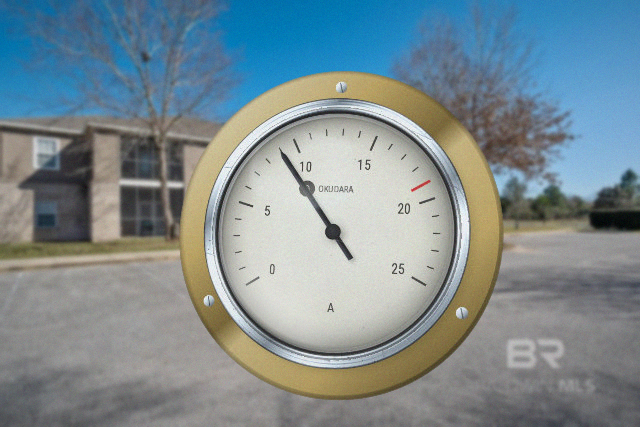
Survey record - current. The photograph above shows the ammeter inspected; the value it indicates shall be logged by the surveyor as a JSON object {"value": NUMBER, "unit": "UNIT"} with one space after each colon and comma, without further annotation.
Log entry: {"value": 9, "unit": "A"}
